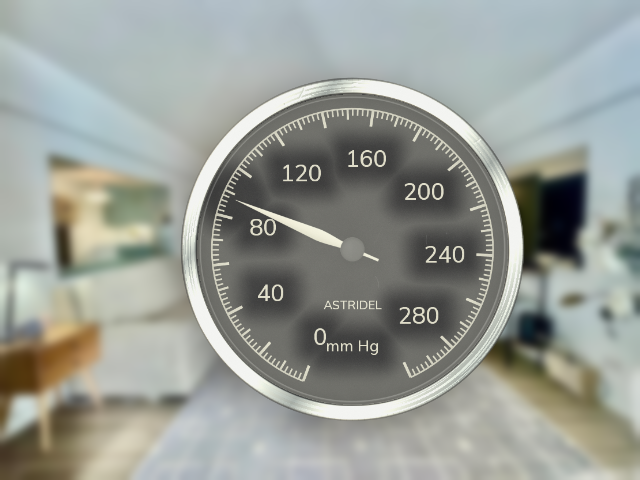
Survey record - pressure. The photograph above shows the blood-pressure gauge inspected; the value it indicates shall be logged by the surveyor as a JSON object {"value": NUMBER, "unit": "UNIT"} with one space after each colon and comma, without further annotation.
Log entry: {"value": 88, "unit": "mmHg"}
